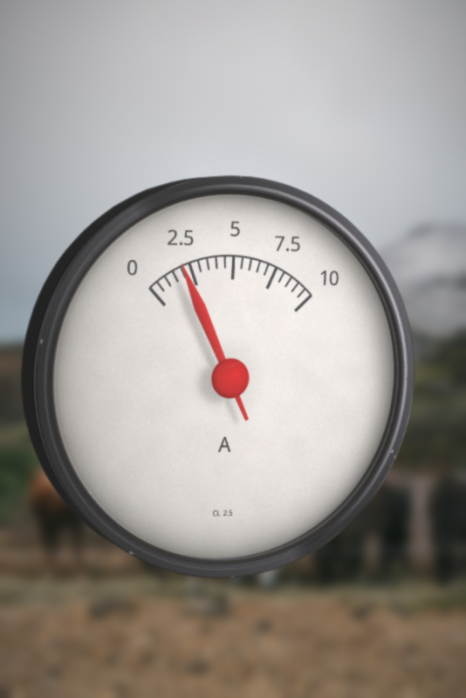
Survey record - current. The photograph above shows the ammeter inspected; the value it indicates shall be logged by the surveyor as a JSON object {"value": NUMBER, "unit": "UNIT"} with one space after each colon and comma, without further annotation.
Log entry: {"value": 2, "unit": "A"}
